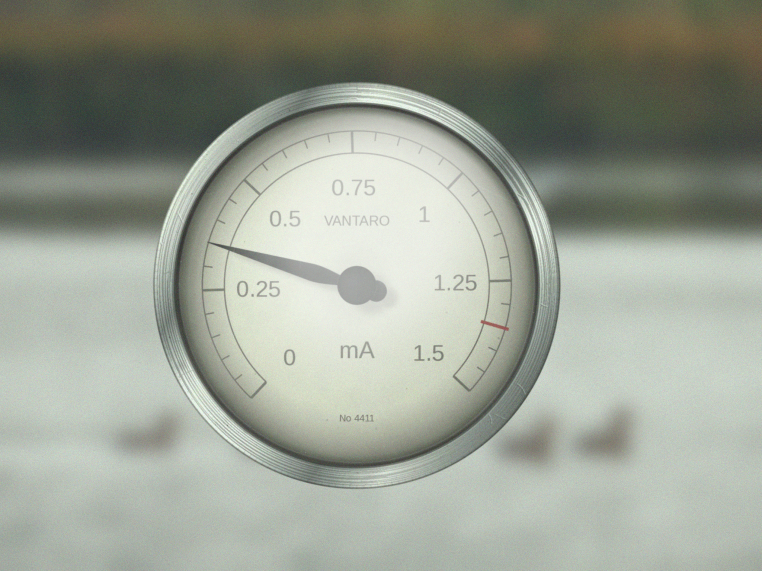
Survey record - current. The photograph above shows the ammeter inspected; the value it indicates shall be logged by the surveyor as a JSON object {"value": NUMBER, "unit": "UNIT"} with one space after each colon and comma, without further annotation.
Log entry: {"value": 0.35, "unit": "mA"}
